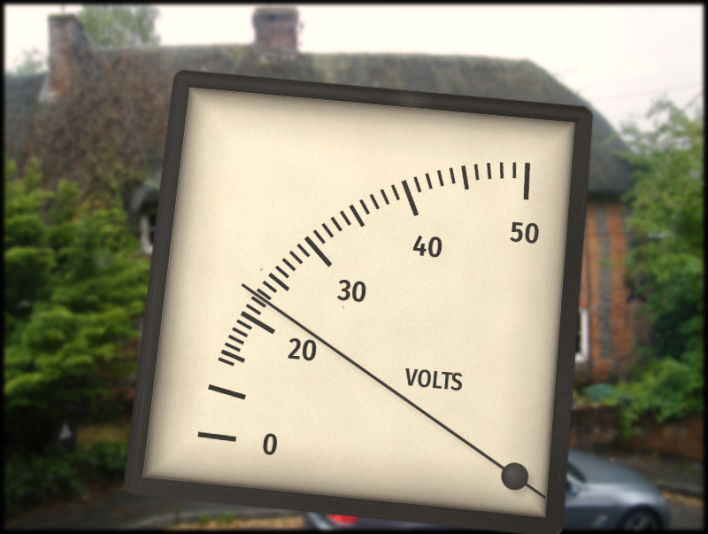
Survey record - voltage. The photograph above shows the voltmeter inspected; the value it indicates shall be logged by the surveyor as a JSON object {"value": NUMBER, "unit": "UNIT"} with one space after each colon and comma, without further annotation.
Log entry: {"value": 22.5, "unit": "V"}
